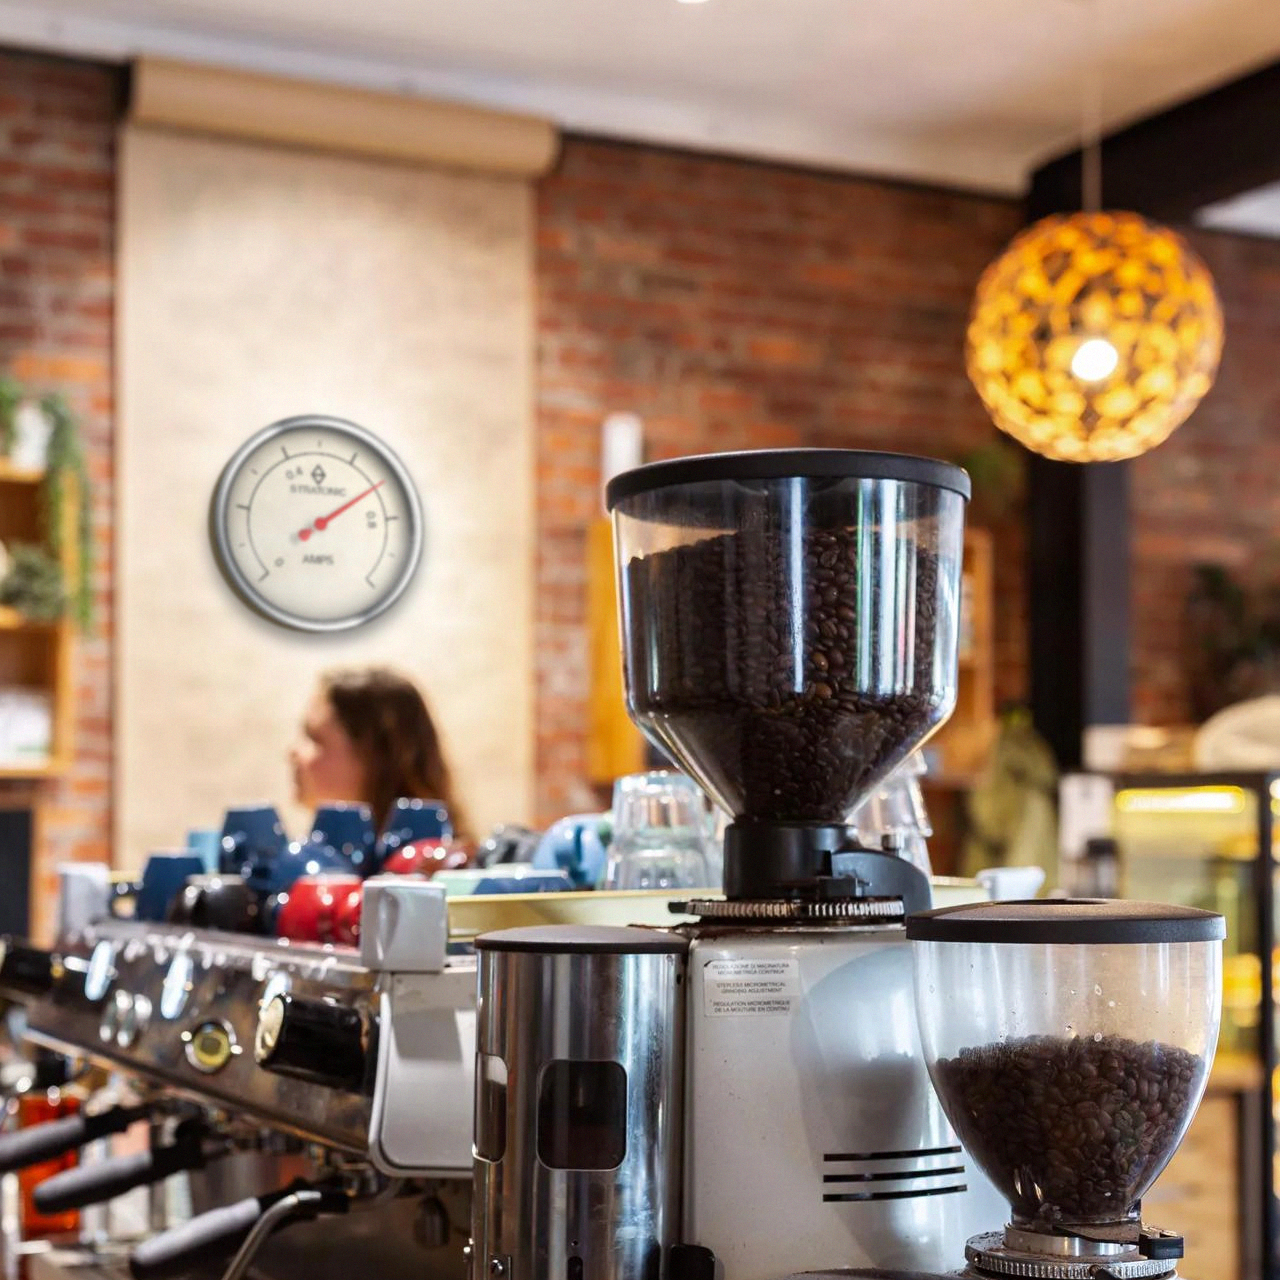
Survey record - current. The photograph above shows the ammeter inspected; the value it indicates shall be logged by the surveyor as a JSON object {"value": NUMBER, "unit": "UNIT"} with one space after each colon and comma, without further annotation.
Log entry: {"value": 0.7, "unit": "A"}
